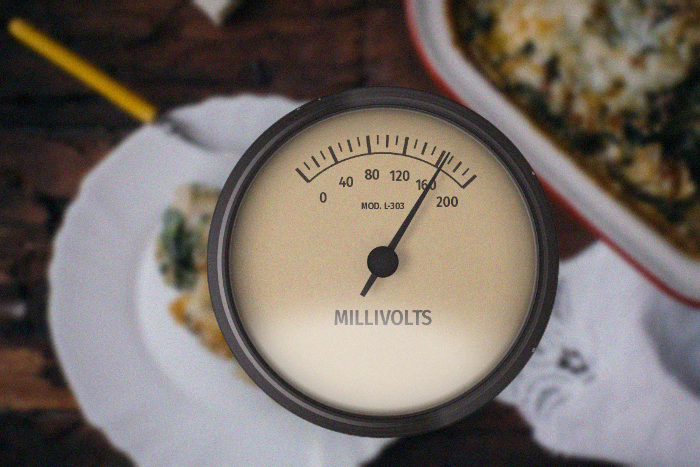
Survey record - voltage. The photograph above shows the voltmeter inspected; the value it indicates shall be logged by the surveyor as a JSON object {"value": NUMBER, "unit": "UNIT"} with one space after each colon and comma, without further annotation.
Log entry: {"value": 165, "unit": "mV"}
